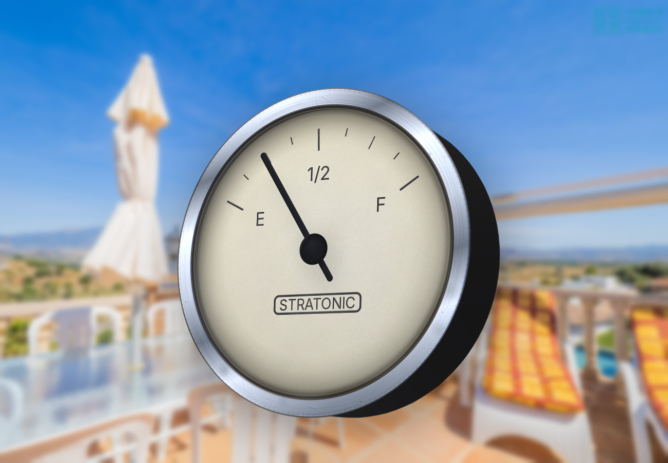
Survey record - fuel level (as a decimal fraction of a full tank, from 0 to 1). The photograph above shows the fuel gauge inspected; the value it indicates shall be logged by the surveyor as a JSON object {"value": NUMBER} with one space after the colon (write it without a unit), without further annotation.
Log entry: {"value": 0.25}
